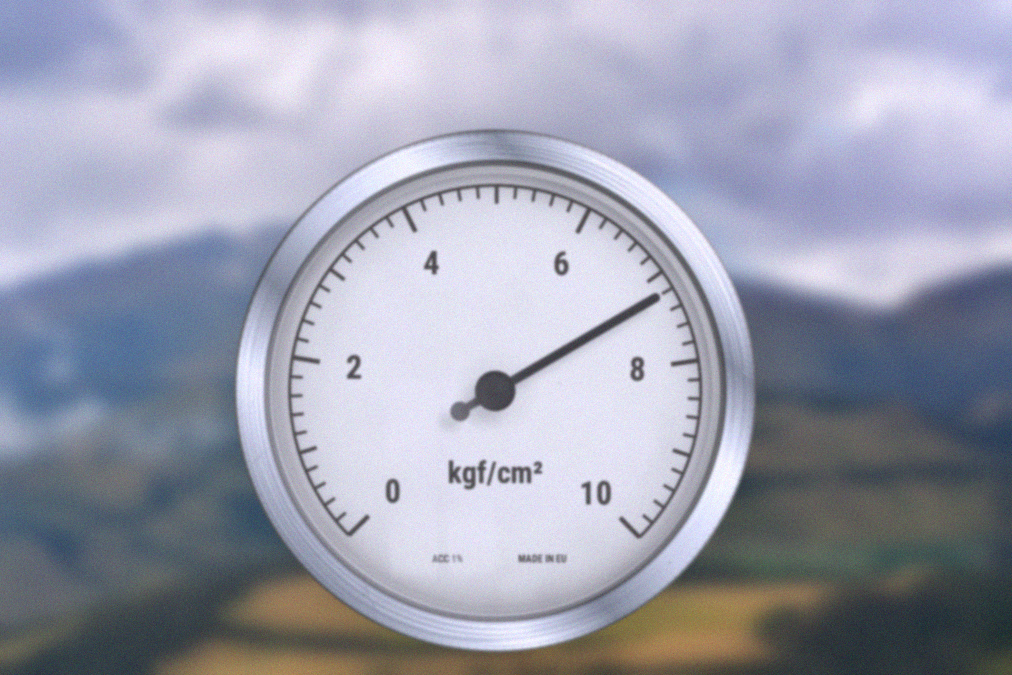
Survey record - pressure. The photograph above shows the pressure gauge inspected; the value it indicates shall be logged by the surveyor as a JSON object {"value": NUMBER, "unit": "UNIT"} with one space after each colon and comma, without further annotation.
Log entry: {"value": 7.2, "unit": "kg/cm²"}
